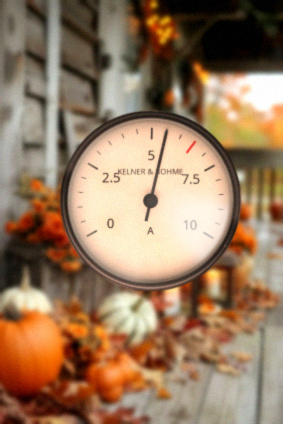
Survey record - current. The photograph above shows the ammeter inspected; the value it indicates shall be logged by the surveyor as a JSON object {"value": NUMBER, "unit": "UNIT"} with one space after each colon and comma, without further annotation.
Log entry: {"value": 5.5, "unit": "A"}
